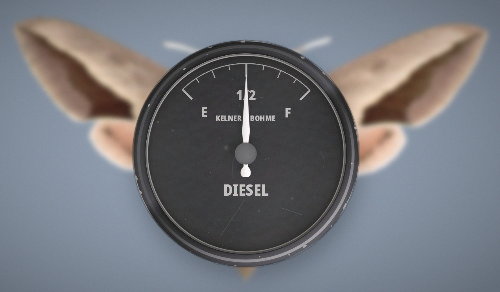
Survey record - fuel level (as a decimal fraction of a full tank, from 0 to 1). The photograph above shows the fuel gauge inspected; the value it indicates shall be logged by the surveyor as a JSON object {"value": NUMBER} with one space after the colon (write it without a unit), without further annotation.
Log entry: {"value": 0.5}
